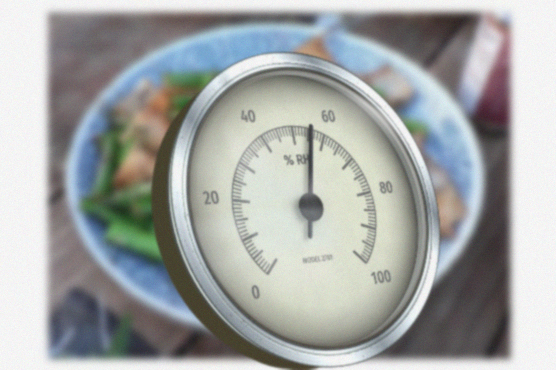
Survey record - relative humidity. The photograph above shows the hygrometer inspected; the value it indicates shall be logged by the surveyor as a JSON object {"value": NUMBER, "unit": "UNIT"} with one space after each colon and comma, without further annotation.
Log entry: {"value": 55, "unit": "%"}
